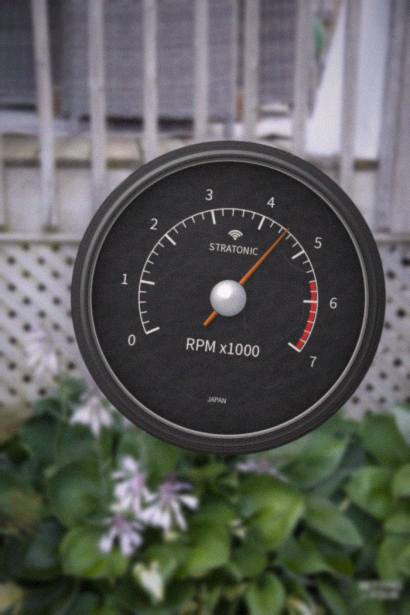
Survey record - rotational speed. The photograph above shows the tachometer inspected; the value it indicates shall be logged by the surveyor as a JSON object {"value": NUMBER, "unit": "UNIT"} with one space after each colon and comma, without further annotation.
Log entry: {"value": 4500, "unit": "rpm"}
